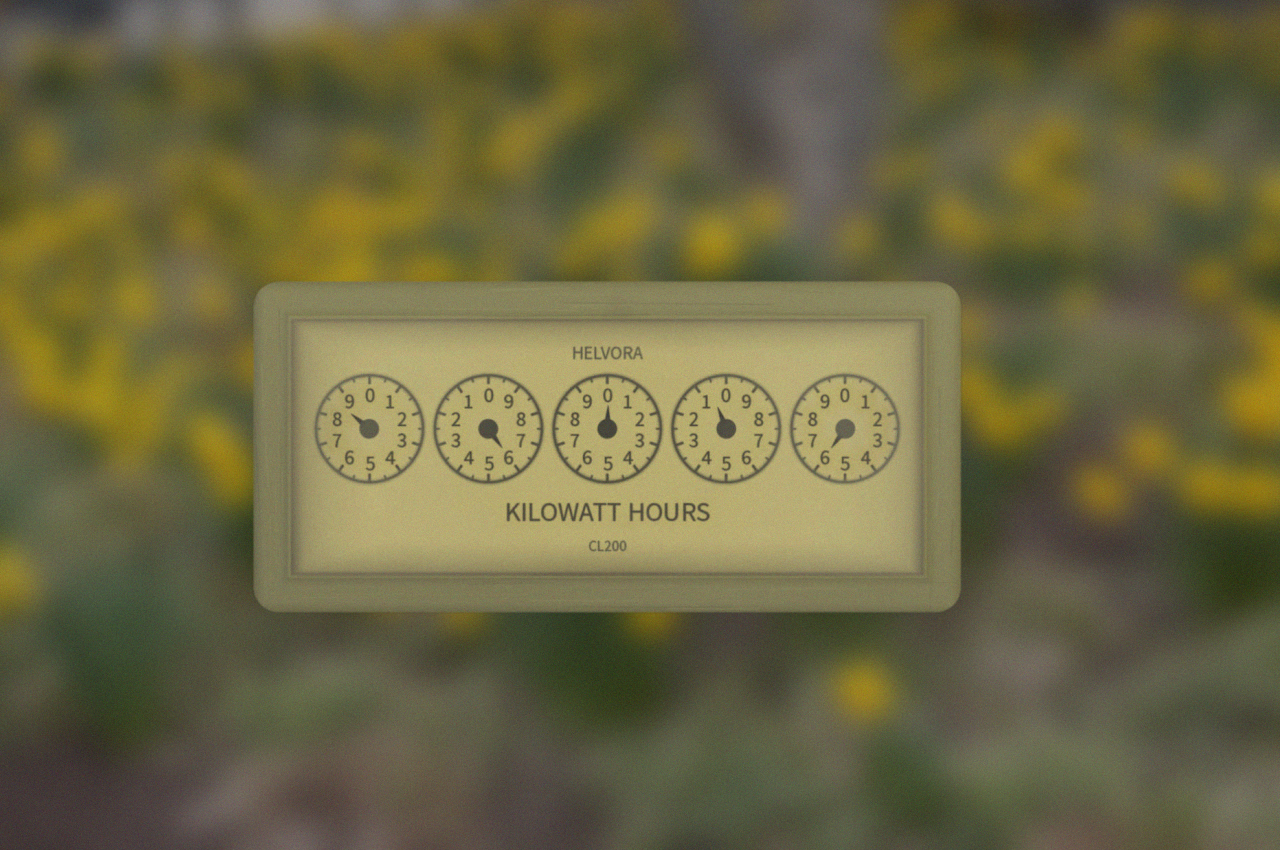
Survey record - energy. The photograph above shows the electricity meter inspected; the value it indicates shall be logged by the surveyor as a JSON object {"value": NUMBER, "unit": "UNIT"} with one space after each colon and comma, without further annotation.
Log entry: {"value": 86006, "unit": "kWh"}
